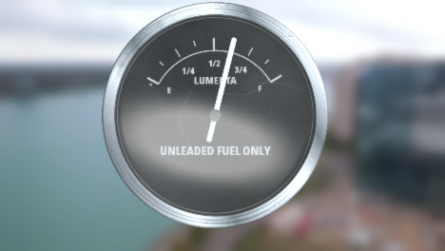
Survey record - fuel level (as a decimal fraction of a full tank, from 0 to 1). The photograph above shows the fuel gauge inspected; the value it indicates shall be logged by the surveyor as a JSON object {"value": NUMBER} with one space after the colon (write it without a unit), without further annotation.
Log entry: {"value": 0.625}
